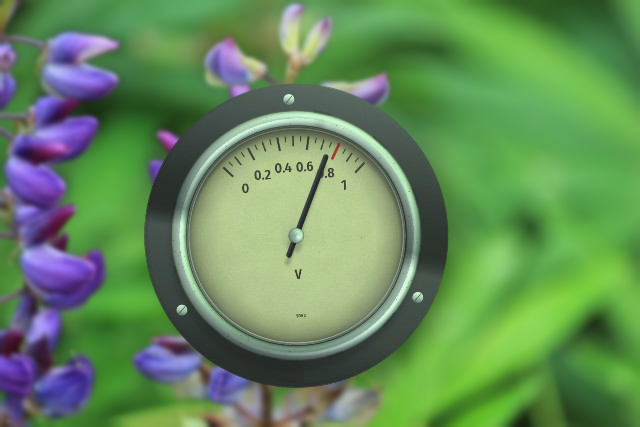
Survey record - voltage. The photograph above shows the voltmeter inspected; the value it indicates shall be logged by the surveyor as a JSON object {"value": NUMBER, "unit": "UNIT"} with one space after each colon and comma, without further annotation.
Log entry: {"value": 0.75, "unit": "V"}
